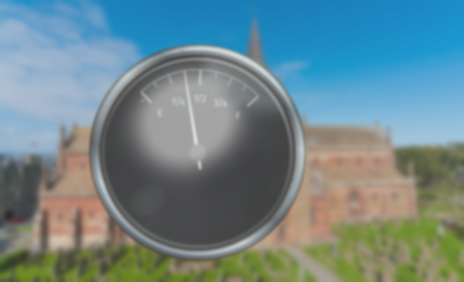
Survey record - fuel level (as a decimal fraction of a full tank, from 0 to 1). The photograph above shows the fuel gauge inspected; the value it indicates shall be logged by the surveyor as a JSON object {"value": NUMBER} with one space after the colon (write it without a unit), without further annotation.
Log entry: {"value": 0.375}
